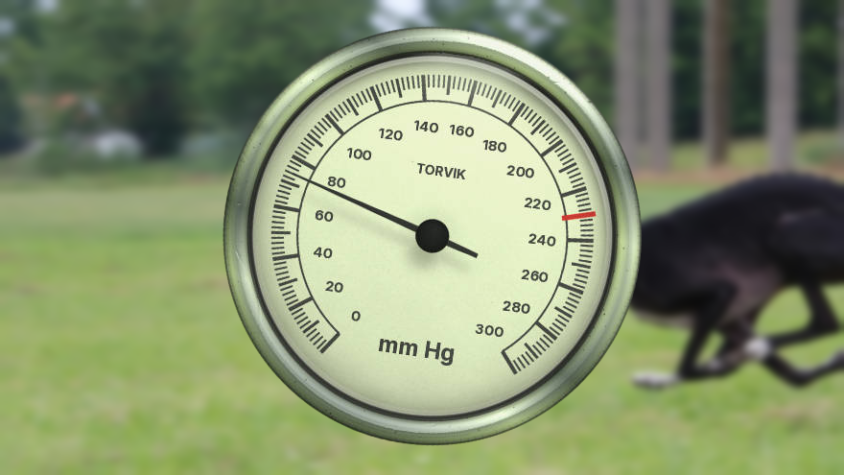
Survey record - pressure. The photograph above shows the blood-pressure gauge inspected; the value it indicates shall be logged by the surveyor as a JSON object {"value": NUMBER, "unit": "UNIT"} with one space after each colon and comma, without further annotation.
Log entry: {"value": 74, "unit": "mmHg"}
